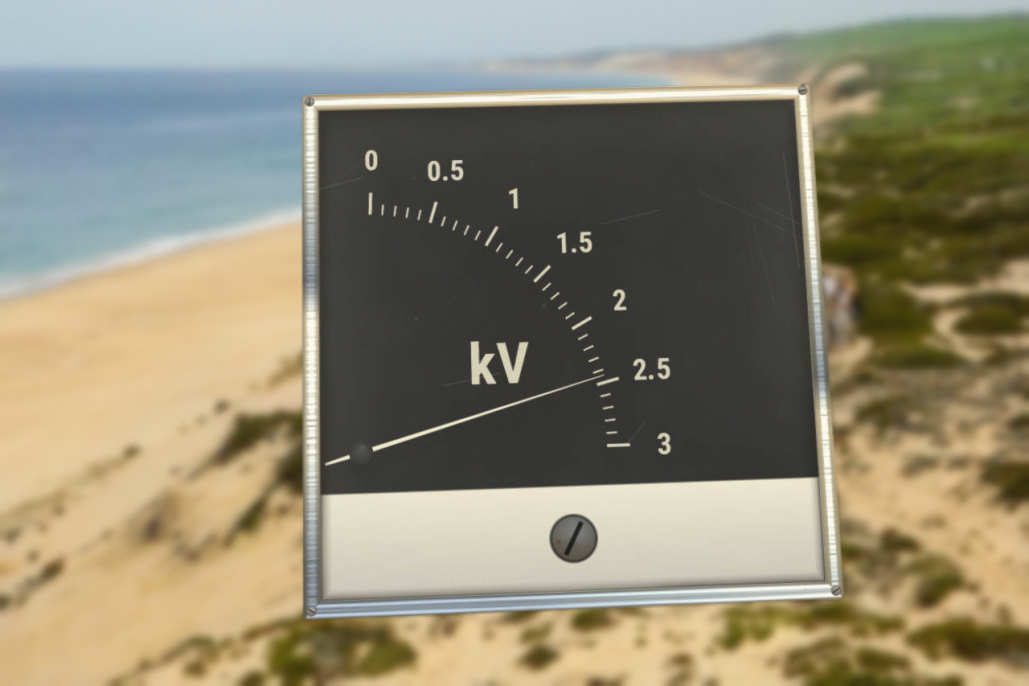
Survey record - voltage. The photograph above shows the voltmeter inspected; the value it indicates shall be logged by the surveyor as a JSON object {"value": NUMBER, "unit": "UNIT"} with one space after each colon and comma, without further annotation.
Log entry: {"value": 2.45, "unit": "kV"}
